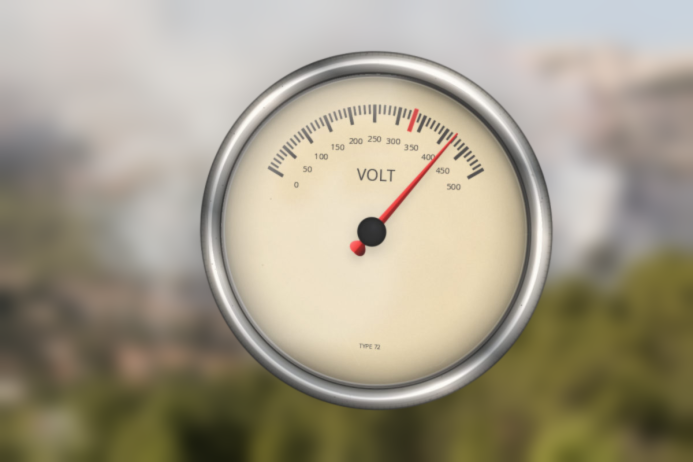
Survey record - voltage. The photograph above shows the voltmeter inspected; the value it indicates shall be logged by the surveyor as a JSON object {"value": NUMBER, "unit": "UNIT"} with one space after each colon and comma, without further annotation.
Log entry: {"value": 420, "unit": "V"}
